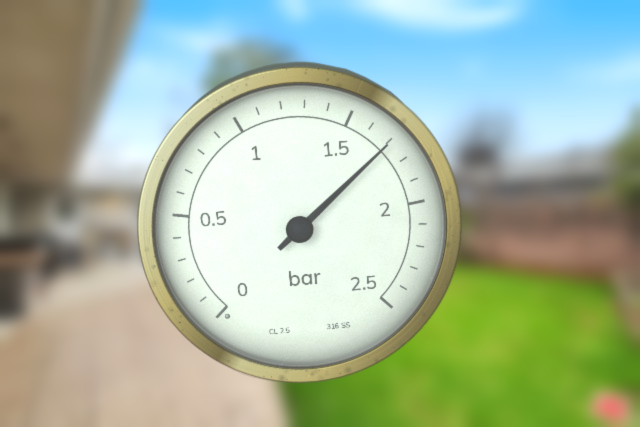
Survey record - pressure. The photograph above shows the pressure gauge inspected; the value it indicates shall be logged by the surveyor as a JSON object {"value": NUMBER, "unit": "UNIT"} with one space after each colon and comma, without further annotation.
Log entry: {"value": 1.7, "unit": "bar"}
